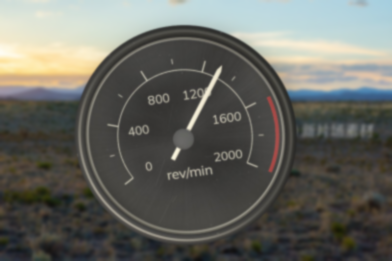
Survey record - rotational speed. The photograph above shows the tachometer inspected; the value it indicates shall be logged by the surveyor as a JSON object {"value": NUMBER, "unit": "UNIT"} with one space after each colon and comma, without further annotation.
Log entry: {"value": 1300, "unit": "rpm"}
